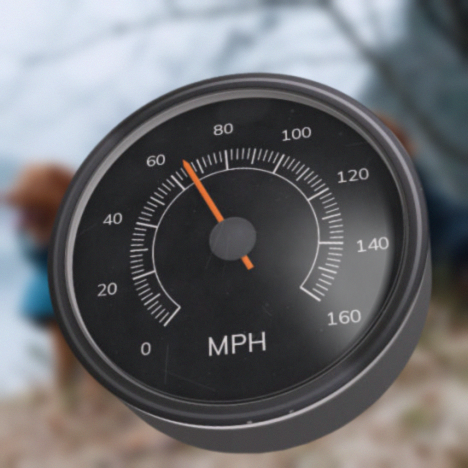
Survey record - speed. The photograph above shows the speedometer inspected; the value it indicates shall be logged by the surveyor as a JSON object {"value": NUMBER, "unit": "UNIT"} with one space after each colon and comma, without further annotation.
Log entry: {"value": 66, "unit": "mph"}
